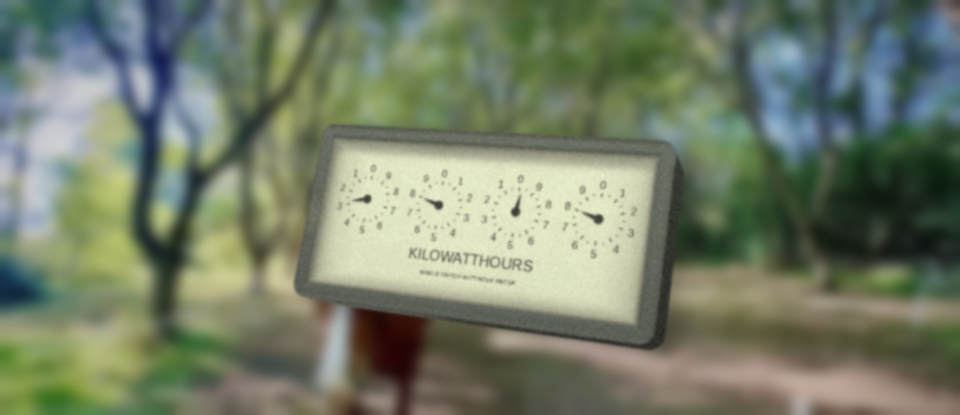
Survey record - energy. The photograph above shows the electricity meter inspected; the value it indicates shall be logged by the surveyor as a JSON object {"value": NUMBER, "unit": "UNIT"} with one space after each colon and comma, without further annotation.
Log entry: {"value": 2798, "unit": "kWh"}
